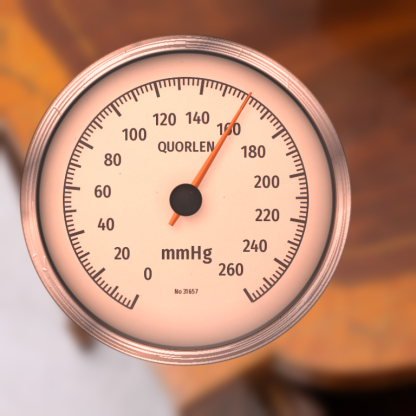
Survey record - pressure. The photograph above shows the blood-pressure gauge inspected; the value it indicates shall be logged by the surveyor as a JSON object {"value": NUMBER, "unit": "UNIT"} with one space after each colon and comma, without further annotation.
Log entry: {"value": 160, "unit": "mmHg"}
